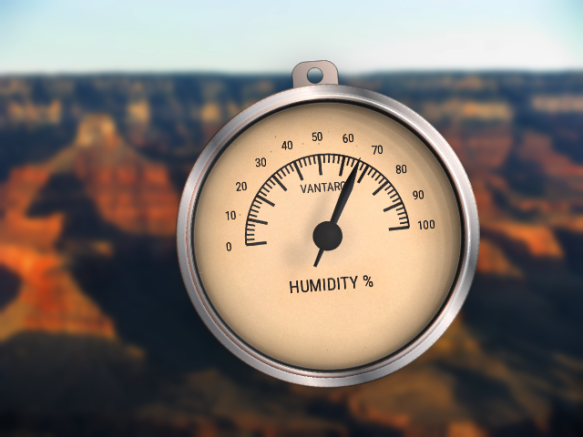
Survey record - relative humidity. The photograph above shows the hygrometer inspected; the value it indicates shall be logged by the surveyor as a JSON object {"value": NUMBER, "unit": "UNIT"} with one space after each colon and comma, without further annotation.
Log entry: {"value": 66, "unit": "%"}
